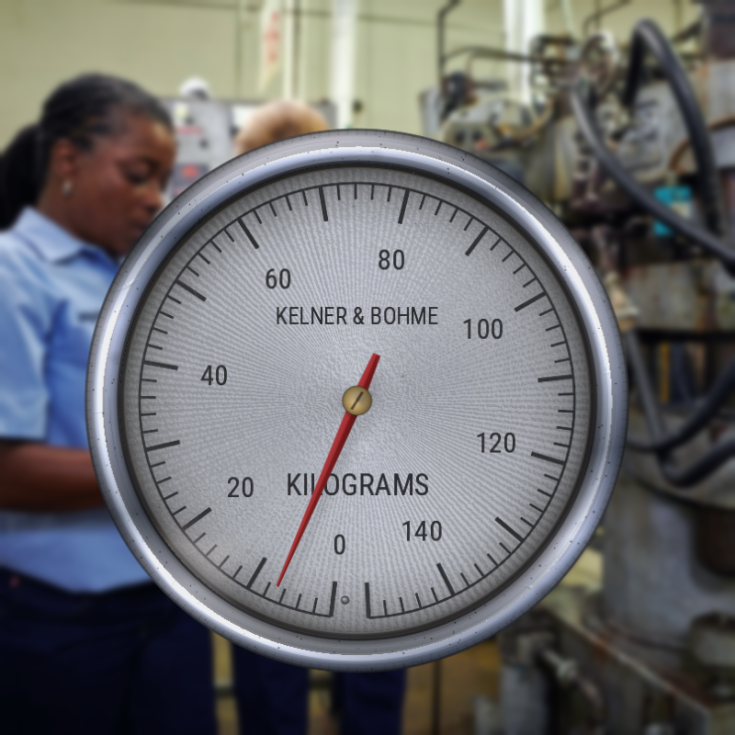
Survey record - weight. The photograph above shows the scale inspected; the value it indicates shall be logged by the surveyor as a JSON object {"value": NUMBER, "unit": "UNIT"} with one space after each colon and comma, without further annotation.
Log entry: {"value": 7, "unit": "kg"}
